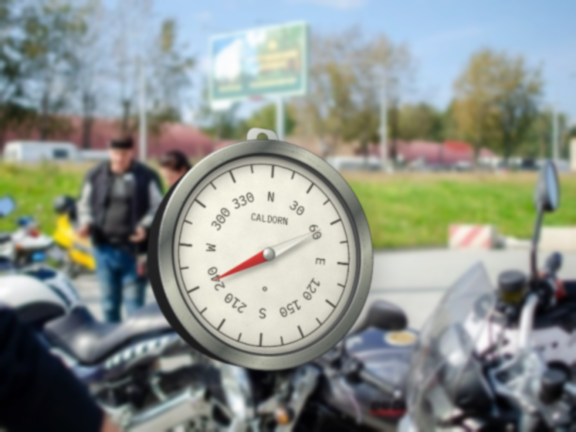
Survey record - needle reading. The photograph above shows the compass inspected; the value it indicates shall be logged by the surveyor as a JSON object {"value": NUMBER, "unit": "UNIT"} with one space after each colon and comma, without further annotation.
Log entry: {"value": 240, "unit": "°"}
